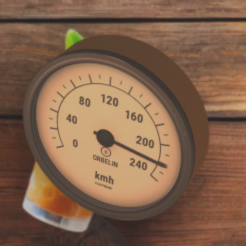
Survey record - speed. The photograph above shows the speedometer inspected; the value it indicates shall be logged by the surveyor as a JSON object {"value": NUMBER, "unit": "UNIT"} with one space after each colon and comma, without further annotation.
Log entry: {"value": 220, "unit": "km/h"}
